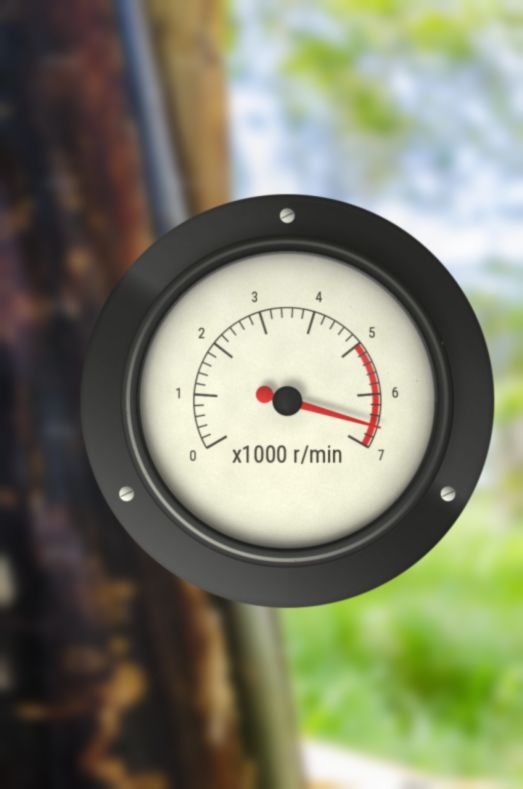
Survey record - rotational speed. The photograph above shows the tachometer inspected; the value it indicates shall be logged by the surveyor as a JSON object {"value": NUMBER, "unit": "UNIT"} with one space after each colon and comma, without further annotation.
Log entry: {"value": 6600, "unit": "rpm"}
